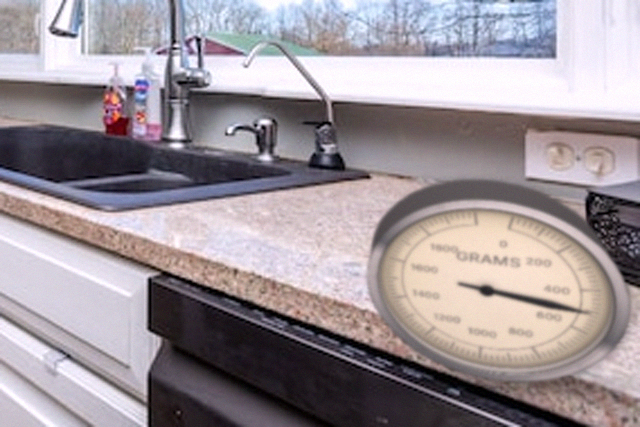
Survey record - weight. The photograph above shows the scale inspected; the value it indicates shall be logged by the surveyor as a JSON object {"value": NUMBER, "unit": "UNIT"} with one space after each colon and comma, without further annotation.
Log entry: {"value": 500, "unit": "g"}
